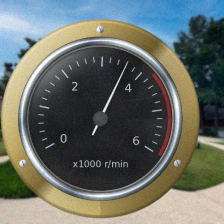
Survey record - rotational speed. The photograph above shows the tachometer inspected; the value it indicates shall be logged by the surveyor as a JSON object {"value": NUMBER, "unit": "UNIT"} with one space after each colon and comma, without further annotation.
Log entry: {"value": 3600, "unit": "rpm"}
